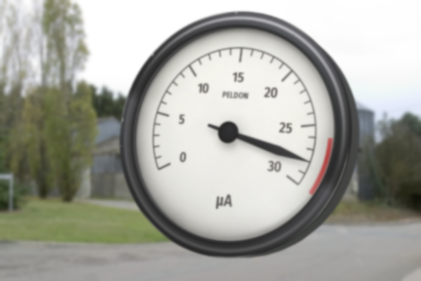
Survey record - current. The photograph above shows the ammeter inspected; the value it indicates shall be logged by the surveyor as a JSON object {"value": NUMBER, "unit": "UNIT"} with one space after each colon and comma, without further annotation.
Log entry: {"value": 28, "unit": "µA"}
